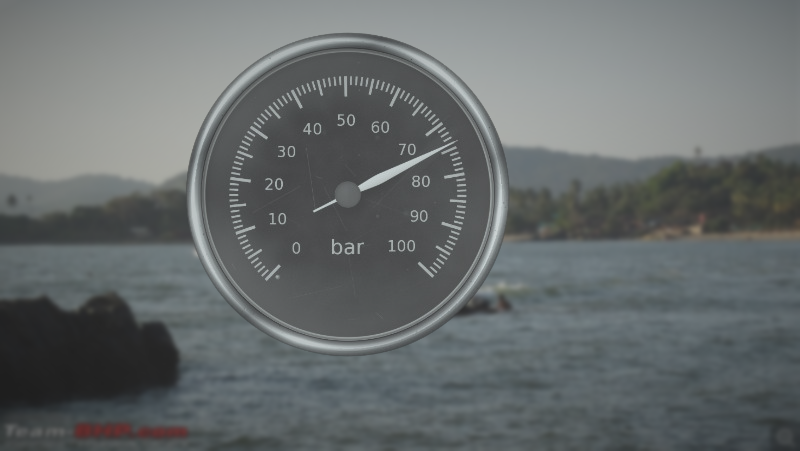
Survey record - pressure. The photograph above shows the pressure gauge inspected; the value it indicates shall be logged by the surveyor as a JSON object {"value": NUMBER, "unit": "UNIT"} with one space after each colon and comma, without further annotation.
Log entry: {"value": 74, "unit": "bar"}
